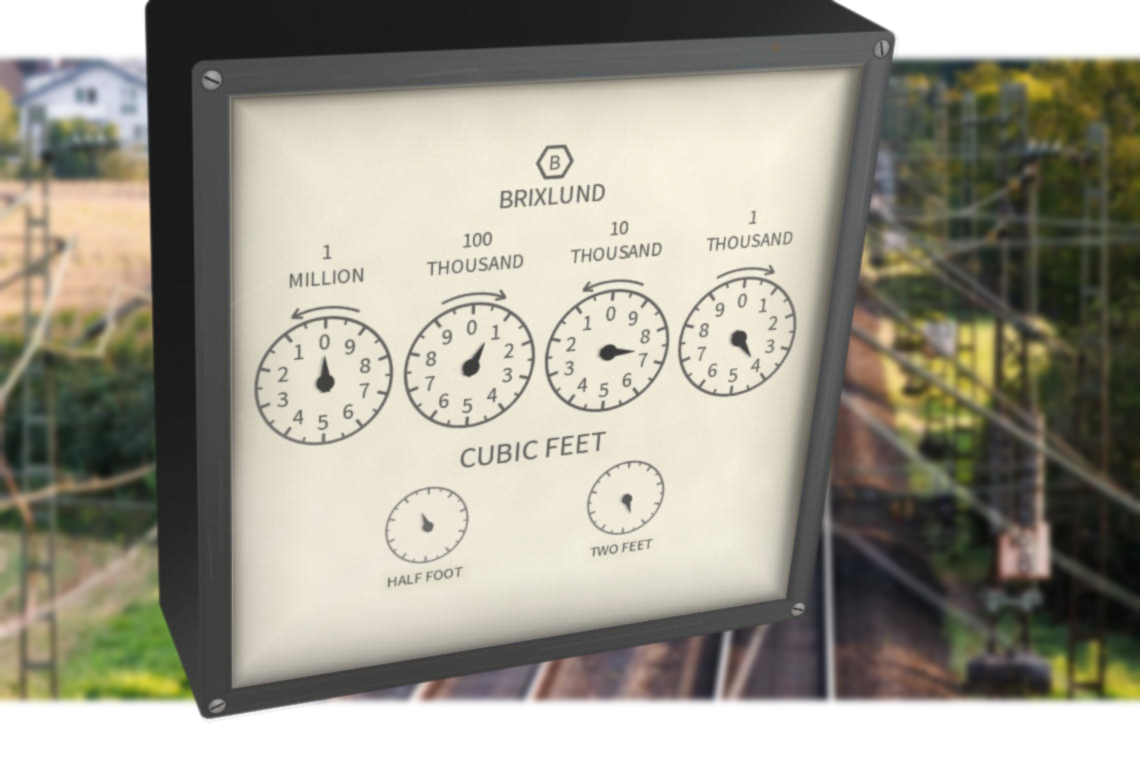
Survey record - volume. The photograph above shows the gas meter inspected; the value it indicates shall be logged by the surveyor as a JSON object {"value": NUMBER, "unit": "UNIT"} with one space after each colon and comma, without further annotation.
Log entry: {"value": 7400, "unit": "ft³"}
